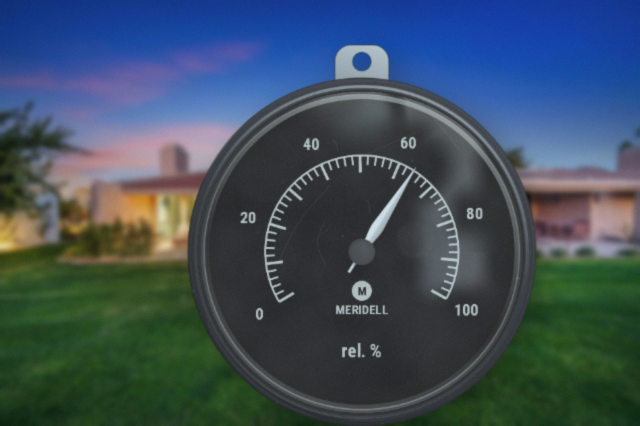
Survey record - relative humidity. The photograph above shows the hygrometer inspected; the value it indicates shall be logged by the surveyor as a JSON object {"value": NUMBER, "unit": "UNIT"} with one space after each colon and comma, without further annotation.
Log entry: {"value": 64, "unit": "%"}
